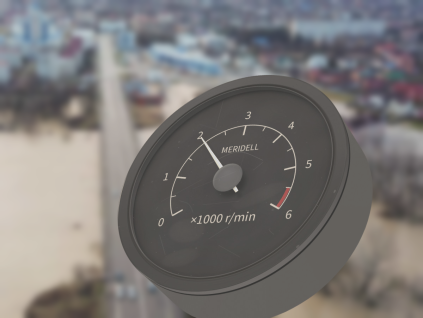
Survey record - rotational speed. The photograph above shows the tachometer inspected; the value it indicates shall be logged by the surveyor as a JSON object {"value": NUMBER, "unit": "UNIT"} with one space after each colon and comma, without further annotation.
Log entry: {"value": 2000, "unit": "rpm"}
